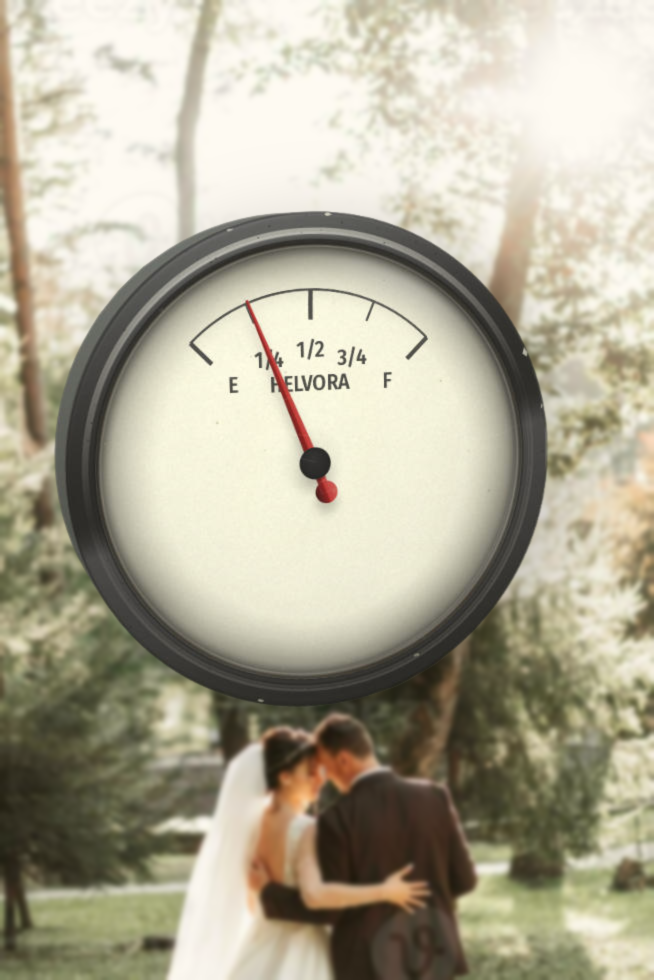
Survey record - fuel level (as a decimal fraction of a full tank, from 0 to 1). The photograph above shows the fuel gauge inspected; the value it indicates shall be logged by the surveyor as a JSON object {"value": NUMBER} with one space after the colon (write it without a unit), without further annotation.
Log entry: {"value": 0.25}
